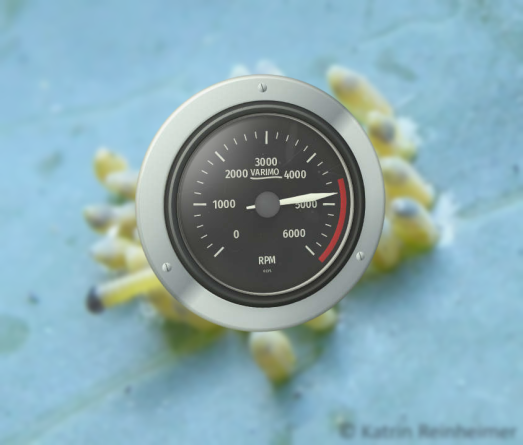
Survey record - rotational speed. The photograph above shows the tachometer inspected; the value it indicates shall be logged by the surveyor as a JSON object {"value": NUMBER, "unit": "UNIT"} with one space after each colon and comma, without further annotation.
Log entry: {"value": 4800, "unit": "rpm"}
